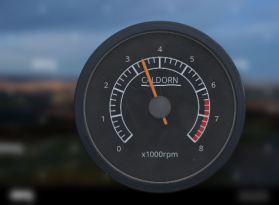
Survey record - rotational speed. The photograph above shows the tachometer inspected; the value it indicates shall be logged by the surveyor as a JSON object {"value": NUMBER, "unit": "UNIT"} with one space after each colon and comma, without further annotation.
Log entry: {"value": 3400, "unit": "rpm"}
